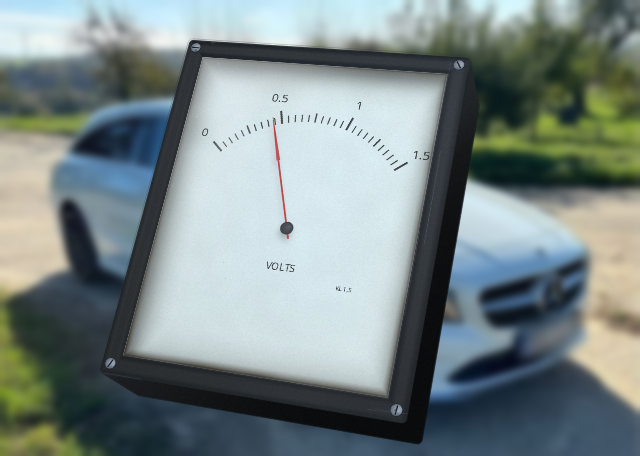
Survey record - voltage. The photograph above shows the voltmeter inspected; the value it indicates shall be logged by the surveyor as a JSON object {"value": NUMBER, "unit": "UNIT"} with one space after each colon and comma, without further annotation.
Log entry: {"value": 0.45, "unit": "V"}
